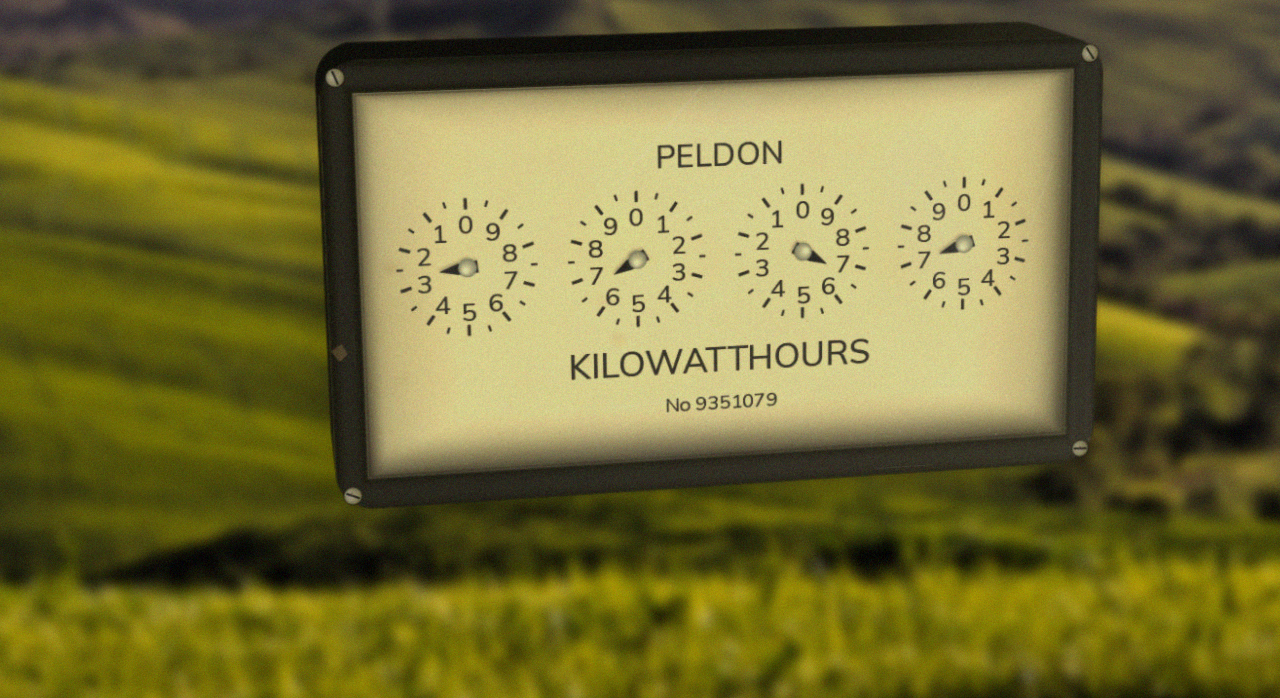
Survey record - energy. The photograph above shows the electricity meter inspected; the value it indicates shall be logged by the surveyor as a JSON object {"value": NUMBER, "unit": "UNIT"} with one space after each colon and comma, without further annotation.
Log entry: {"value": 2667, "unit": "kWh"}
